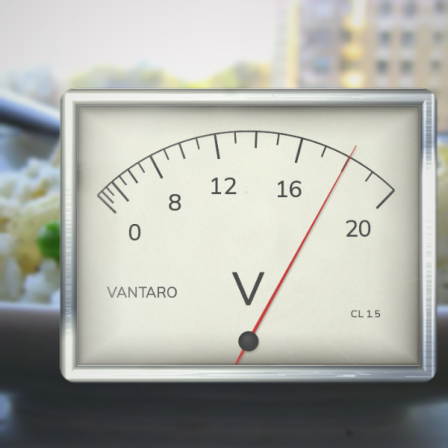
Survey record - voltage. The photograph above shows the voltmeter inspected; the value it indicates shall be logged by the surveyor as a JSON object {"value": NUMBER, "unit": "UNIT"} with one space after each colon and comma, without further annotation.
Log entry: {"value": 18, "unit": "V"}
